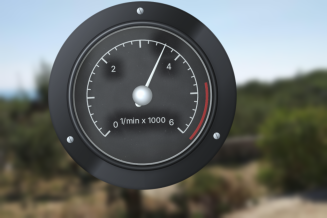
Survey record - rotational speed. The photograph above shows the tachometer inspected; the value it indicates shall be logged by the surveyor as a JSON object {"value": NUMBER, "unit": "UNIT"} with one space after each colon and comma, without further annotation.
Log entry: {"value": 3600, "unit": "rpm"}
